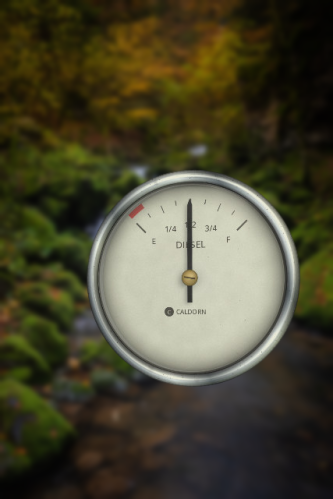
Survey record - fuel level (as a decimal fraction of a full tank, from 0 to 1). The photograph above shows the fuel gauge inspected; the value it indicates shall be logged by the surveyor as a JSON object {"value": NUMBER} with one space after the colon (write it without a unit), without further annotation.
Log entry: {"value": 0.5}
